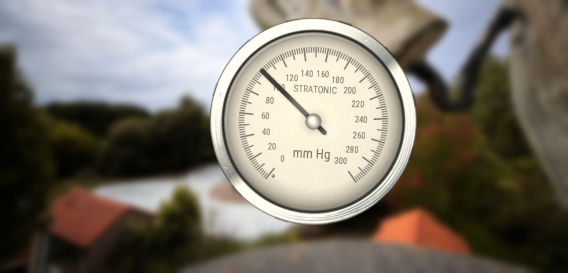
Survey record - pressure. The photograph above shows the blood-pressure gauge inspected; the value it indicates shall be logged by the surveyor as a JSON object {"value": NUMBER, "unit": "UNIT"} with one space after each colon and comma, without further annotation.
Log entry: {"value": 100, "unit": "mmHg"}
